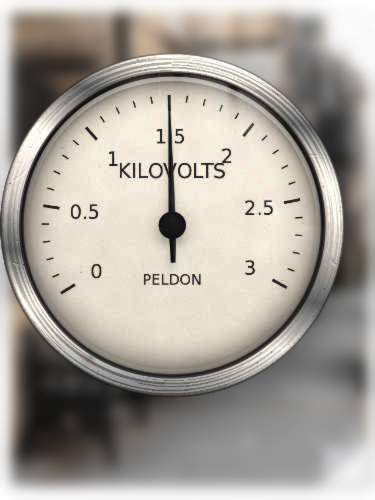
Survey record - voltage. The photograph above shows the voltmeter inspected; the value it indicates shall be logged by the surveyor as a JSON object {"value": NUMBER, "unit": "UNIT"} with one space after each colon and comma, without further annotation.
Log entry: {"value": 1.5, "unit": "kV"}
